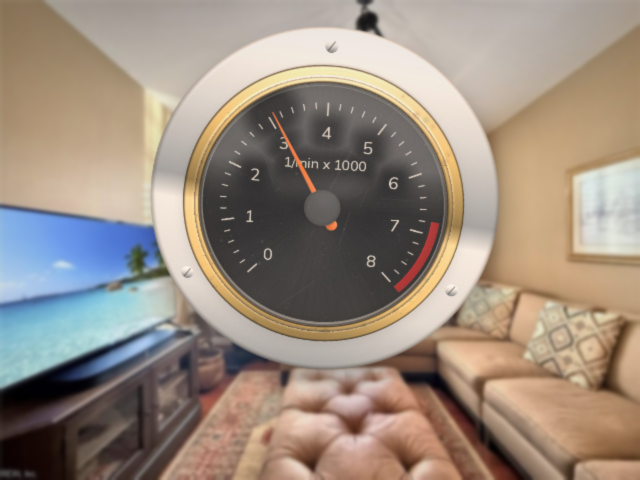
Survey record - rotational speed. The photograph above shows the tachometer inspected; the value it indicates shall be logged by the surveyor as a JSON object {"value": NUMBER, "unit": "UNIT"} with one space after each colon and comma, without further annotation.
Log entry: {"value": 3100, "unit": "rpm"}
